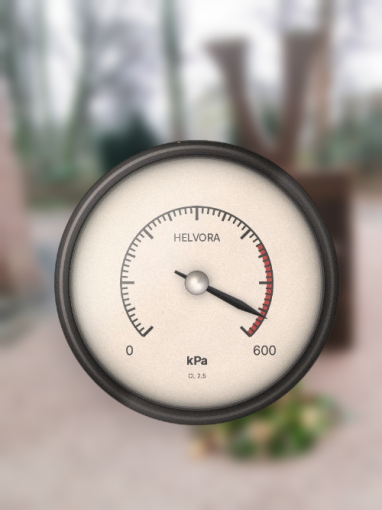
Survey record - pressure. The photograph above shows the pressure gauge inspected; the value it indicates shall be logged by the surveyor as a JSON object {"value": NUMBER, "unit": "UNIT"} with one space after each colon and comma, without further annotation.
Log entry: {"value": 560, "unit": "kPa"}
